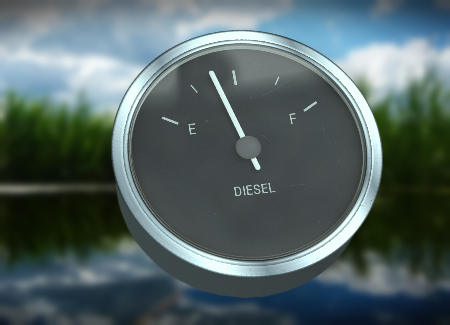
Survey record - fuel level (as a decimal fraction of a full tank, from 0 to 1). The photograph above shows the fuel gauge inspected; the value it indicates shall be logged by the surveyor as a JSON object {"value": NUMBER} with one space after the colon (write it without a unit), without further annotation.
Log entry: {"value": 0.375}
